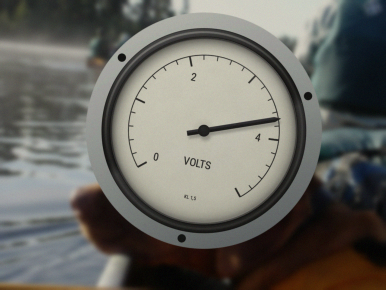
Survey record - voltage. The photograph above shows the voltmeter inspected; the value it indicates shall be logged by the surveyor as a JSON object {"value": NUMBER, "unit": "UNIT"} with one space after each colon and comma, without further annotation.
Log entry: {"value": 3.7, "unit": "V"}
